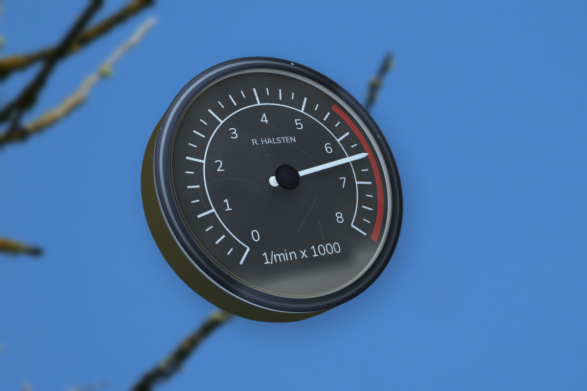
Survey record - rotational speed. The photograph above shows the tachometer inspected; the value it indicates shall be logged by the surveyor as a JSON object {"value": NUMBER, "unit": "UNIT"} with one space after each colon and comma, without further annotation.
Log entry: {"value": 6500, "unit": "rpm"}
